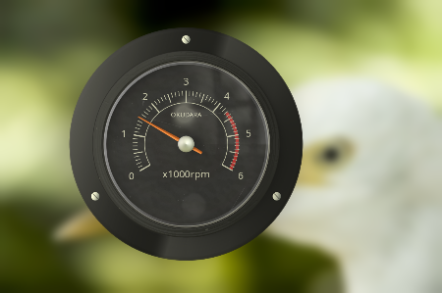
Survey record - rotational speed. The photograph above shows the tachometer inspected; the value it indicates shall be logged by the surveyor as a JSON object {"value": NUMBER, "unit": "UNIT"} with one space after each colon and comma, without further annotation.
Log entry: {"value": 1500, "unit": "rpm"}
